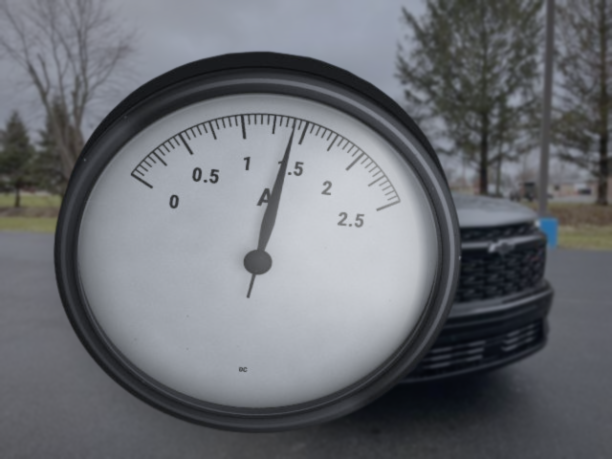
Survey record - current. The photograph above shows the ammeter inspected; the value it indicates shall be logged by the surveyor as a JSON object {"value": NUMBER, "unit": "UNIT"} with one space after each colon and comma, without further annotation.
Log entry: {"value": 1.4, "unit": "A"}
